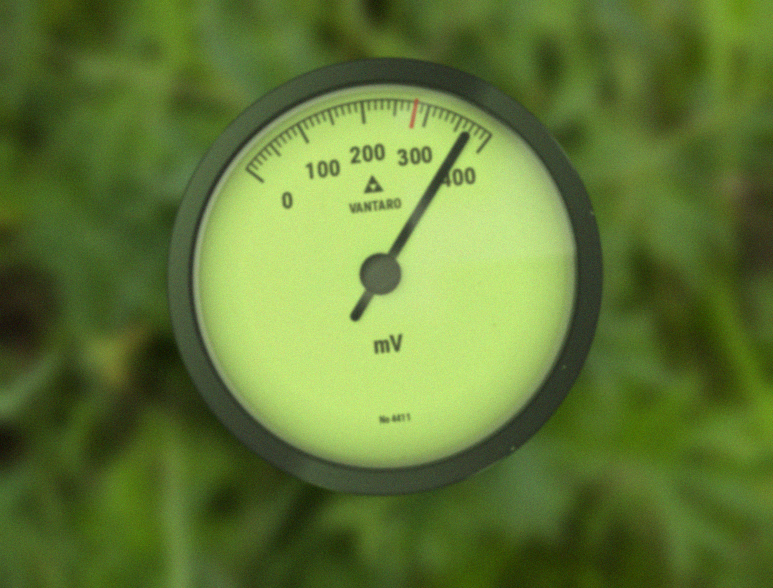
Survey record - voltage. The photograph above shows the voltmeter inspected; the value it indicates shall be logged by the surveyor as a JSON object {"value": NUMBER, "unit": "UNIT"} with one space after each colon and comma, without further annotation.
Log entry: {"value": 370, "unit": "mV"}
